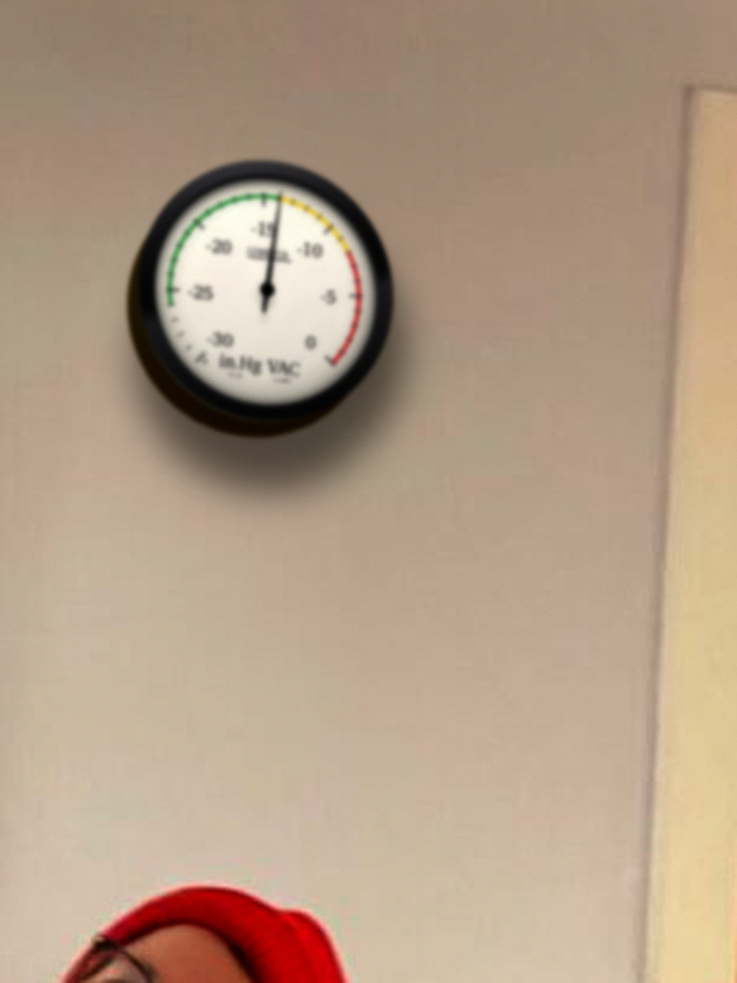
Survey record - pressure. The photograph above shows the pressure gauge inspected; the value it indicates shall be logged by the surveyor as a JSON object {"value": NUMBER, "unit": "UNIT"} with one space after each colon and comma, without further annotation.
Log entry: {"value": -14, "unit": "inHg"}
